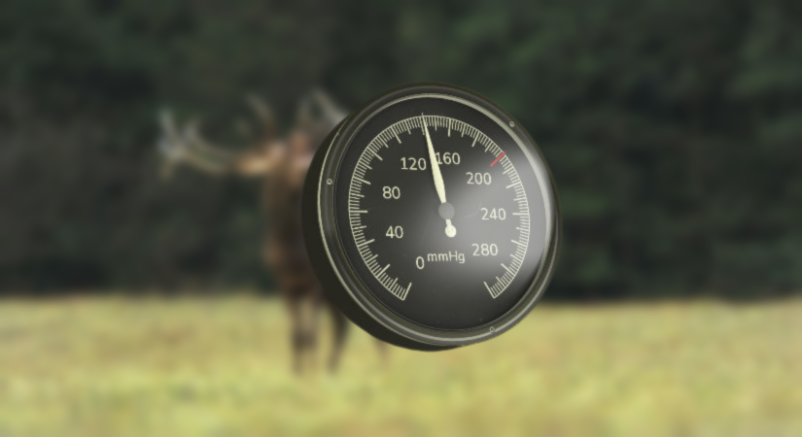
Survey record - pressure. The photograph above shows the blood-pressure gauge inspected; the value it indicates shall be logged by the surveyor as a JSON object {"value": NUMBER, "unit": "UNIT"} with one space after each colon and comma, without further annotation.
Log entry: {"value": 140, "unit": "mmHg"}
